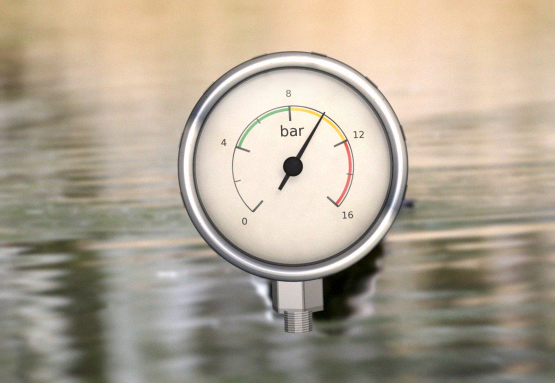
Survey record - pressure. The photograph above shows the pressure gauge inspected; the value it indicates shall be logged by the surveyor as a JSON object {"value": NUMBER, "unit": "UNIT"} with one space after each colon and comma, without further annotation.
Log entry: {"value": 10, "unit": "bar"}
